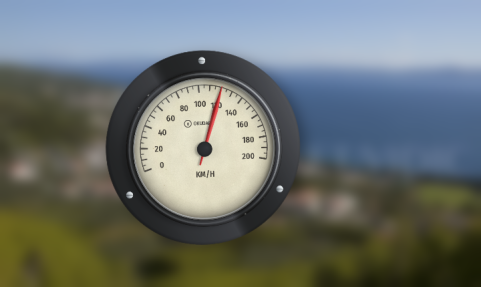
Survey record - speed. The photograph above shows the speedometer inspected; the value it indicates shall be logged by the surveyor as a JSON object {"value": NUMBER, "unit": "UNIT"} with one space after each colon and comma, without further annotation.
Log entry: {"value": 120, "unit": "km/h"}
